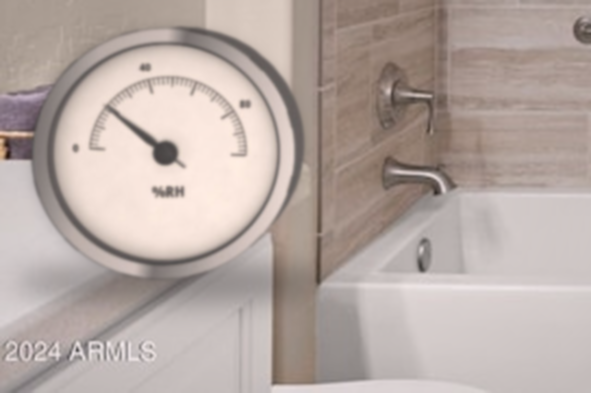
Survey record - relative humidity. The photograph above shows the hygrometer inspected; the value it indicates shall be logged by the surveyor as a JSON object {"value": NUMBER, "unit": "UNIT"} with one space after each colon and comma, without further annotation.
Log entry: {"value": 20, "unit": "%"}
